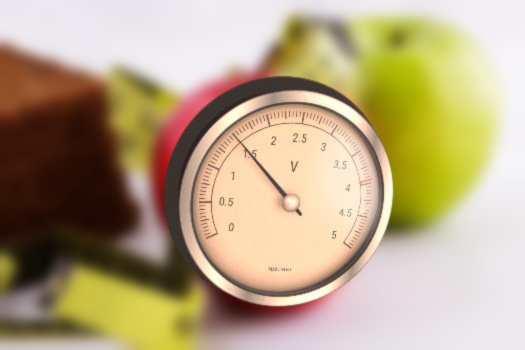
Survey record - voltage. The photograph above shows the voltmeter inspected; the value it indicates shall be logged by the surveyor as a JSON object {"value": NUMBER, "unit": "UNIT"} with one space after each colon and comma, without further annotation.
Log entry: {"value": 1.5, "unit": "V"}
